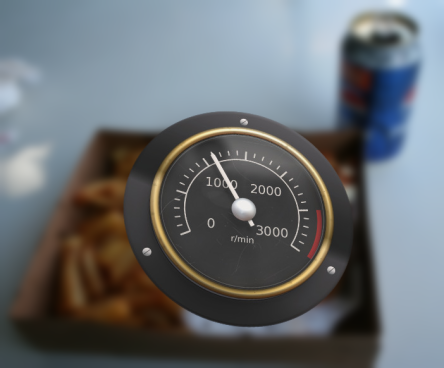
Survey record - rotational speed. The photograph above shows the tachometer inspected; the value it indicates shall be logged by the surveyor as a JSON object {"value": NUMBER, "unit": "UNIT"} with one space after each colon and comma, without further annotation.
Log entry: {"value": 1100, "unit": "rpm"}
